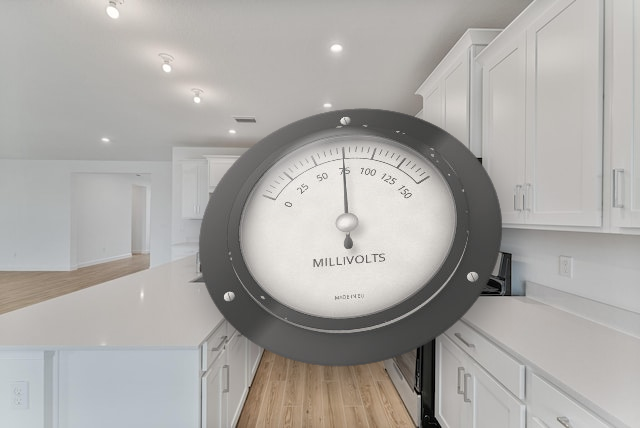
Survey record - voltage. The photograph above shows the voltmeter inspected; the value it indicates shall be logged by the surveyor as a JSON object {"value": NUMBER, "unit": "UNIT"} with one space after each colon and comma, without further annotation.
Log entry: {"value": 75, "unit": "mV"}
